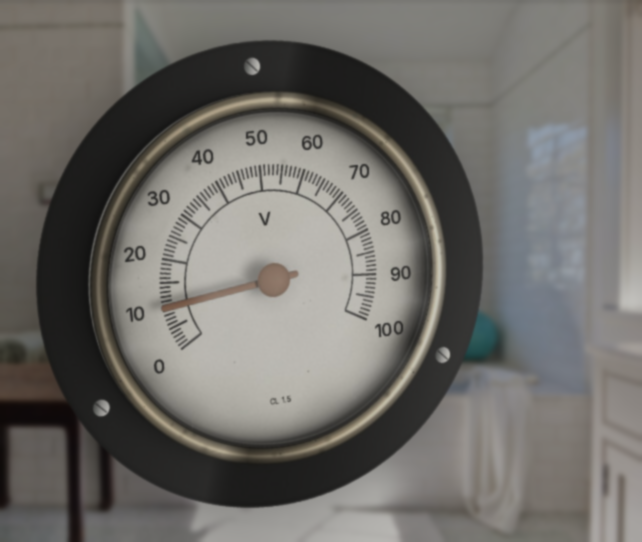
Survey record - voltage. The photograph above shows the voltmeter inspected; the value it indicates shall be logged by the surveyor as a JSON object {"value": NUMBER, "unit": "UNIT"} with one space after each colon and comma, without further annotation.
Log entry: {"value": 10, "unit": "V"}
